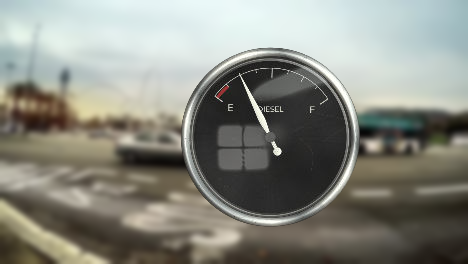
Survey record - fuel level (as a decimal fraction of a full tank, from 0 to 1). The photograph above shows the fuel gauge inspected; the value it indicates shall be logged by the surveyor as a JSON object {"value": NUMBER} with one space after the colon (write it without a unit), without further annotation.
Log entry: {"value": 0.25}
